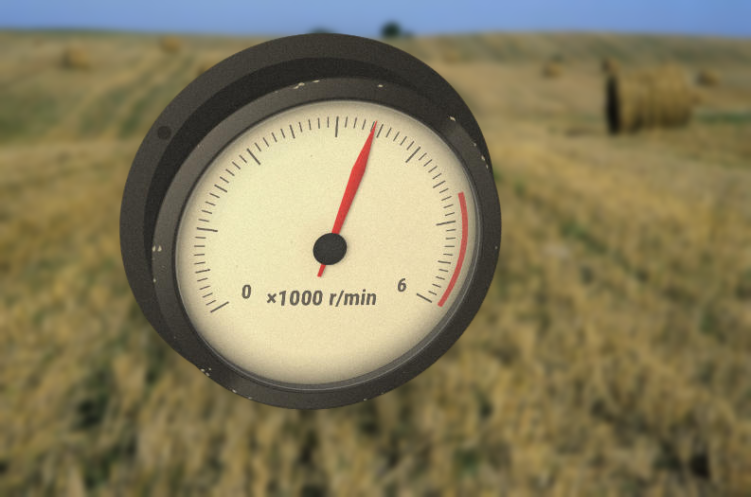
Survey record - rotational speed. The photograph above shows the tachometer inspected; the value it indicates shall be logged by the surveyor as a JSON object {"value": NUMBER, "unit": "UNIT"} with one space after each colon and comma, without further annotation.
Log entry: {"value": 3400, "unit": "rpm"}
